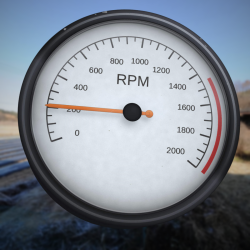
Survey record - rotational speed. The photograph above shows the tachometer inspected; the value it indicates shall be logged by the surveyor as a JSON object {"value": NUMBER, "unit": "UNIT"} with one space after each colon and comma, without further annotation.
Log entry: {"value": 200, "unit": "rpm"}
